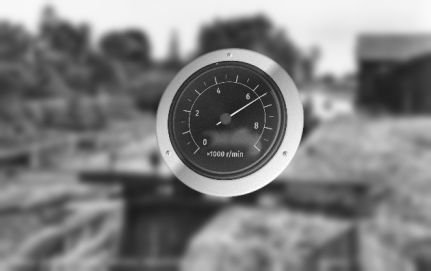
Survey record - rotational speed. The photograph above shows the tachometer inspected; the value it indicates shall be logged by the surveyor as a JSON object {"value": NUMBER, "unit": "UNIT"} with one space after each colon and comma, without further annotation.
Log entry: {"value": 6500, "unit": "rpm"}
